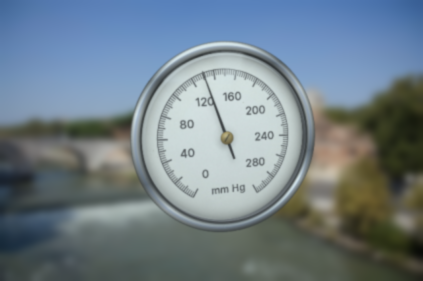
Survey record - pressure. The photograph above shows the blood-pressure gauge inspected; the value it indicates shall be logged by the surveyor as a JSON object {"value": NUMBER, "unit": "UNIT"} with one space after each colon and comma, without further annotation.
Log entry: {"value": 130, "unit": "mmHg"}
